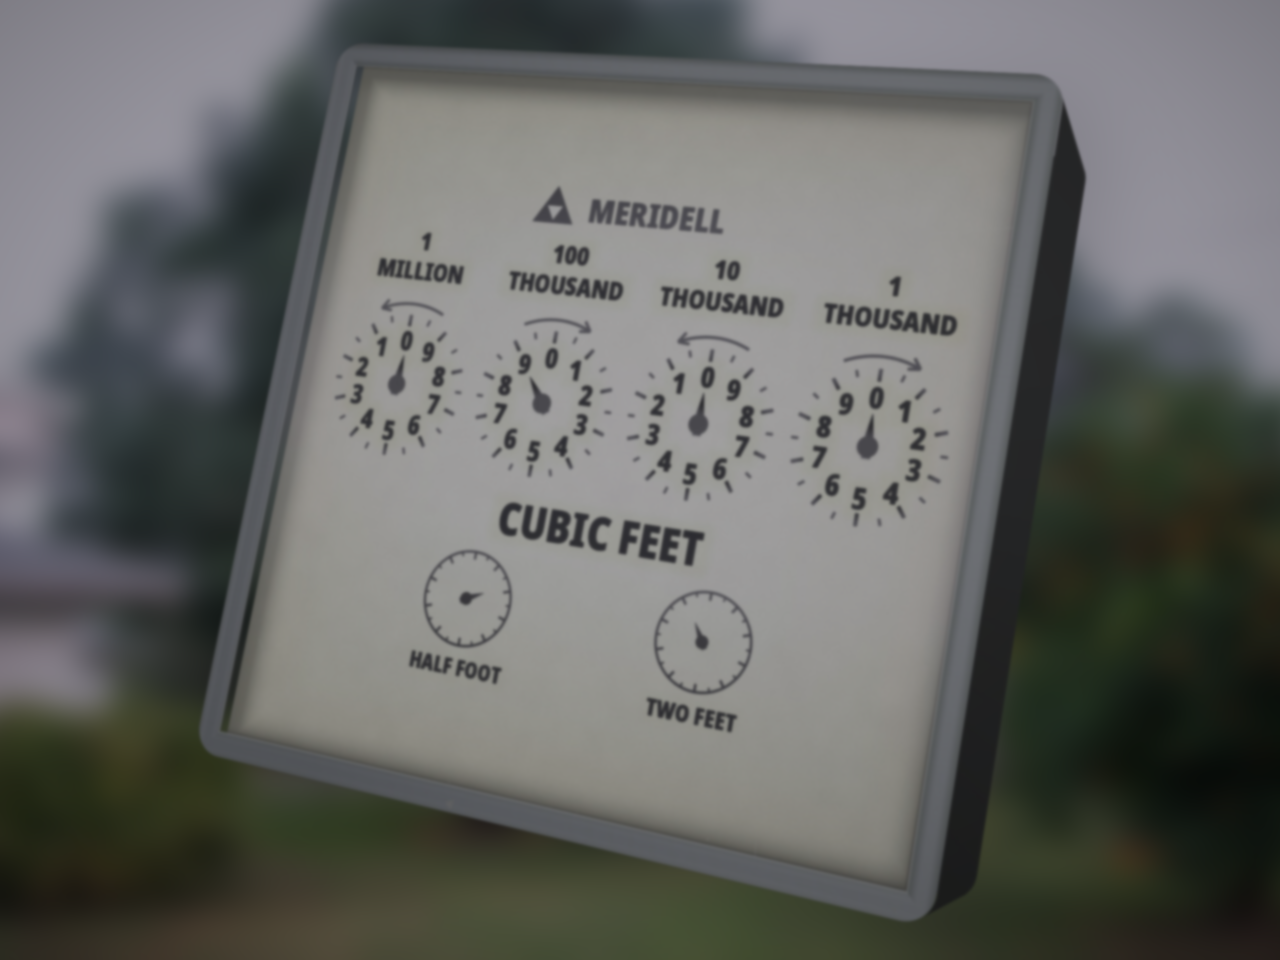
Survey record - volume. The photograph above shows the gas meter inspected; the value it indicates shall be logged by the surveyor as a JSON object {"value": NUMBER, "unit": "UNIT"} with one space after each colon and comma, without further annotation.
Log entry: {"value": 990000, "unit": "ft³"}
